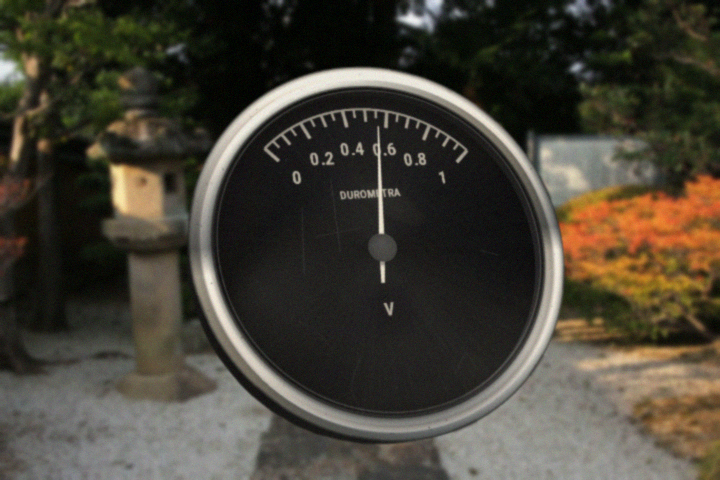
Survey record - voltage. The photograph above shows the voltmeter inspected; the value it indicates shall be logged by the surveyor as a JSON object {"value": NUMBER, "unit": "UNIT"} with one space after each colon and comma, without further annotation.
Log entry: {"value": 0.55, "unit": "V"}
